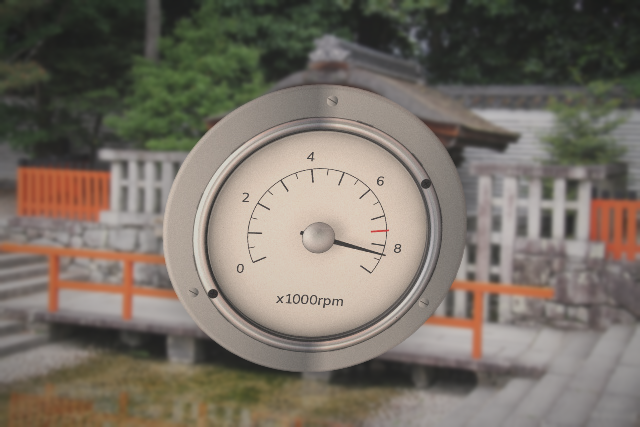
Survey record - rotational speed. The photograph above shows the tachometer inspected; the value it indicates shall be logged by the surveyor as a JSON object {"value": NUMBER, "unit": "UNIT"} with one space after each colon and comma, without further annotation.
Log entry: {"value": 8250, "unit": "rpm"}
